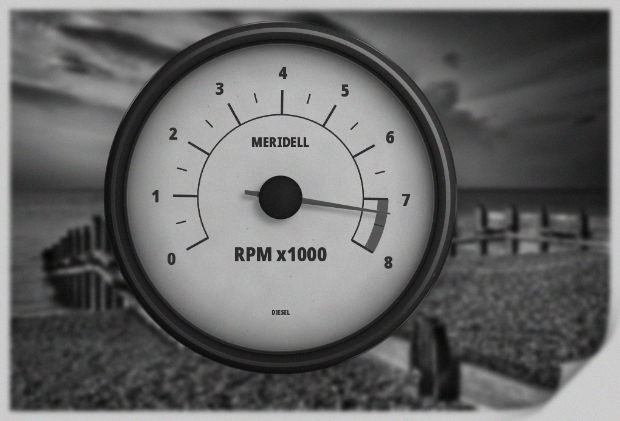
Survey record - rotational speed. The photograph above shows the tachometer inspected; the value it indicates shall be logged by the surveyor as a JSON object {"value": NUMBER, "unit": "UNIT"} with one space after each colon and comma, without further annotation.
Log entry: {"value": 7250, "unit": "rpm"}
